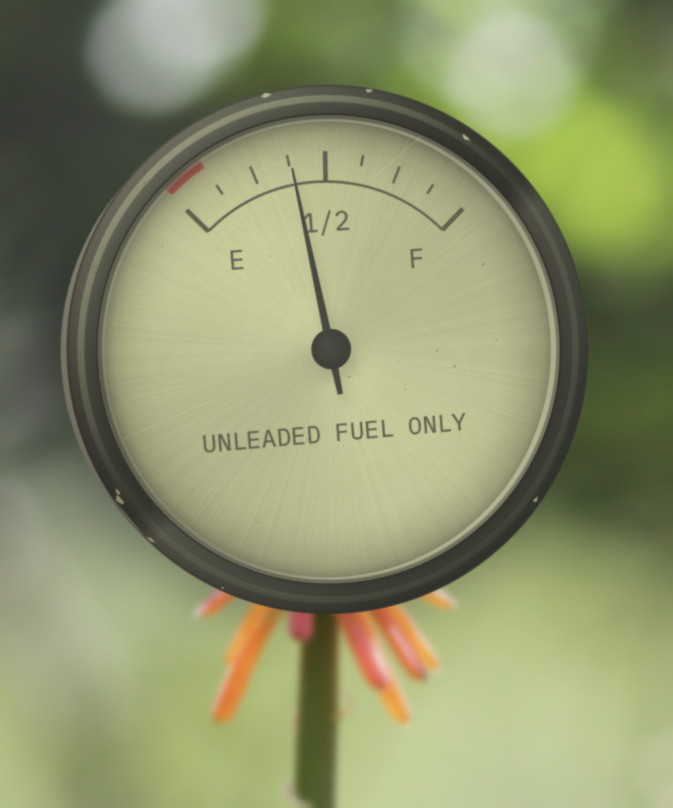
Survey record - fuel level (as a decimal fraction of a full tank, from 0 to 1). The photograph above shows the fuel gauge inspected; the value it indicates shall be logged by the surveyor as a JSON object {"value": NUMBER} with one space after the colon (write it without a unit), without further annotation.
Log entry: {"value": 0.375}
